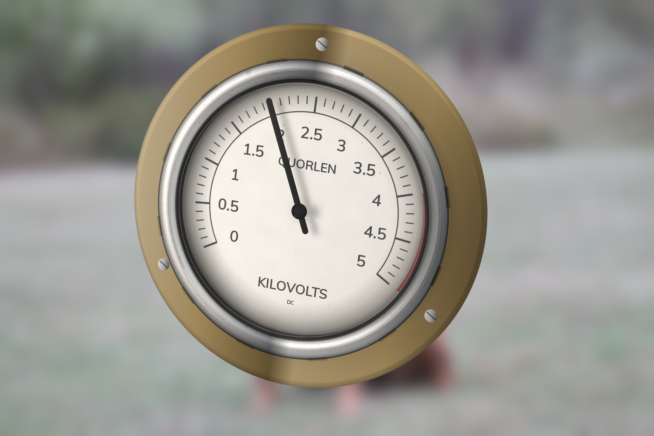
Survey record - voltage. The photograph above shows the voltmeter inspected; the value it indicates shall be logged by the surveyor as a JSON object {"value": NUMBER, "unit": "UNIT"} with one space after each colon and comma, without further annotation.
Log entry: {"value": 2, "unit": "kV"}
